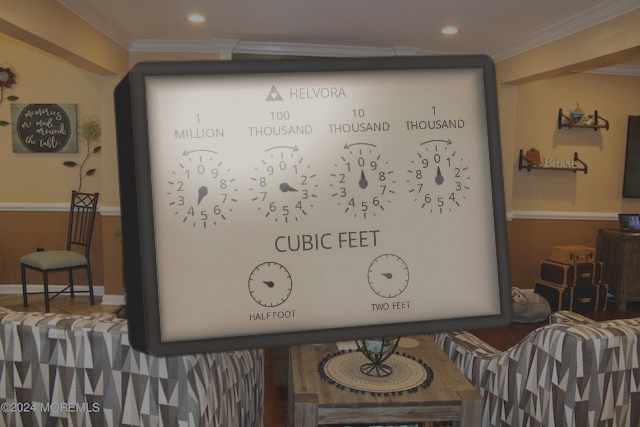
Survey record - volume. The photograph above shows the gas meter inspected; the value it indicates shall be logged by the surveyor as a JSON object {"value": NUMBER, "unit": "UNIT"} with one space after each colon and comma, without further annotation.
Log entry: {"value": 430000, "unit": "ft³"}
